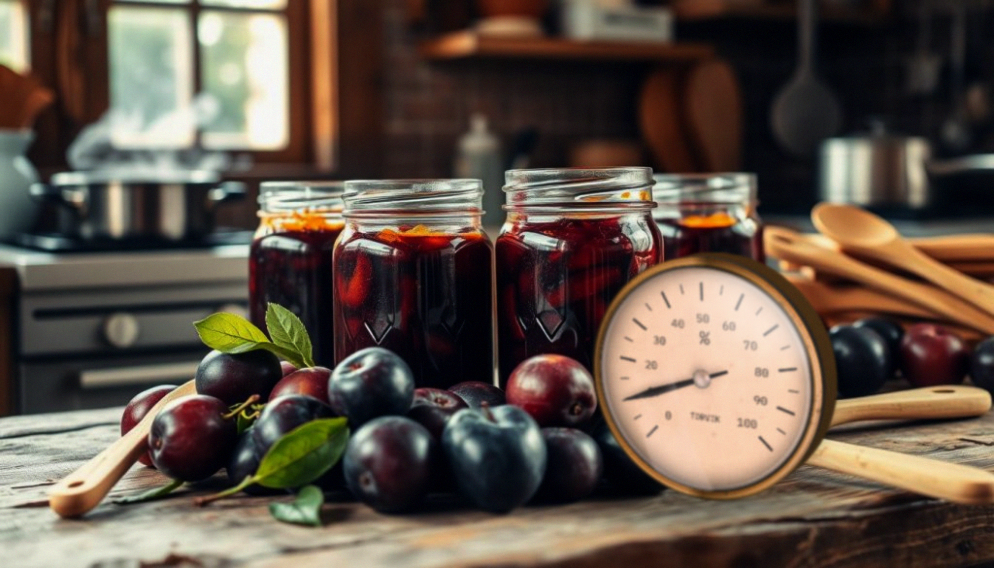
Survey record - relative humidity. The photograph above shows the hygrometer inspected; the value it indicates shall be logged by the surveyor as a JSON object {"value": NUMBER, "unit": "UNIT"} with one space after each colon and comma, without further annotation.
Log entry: {"value": 10, "unit": "%"}
